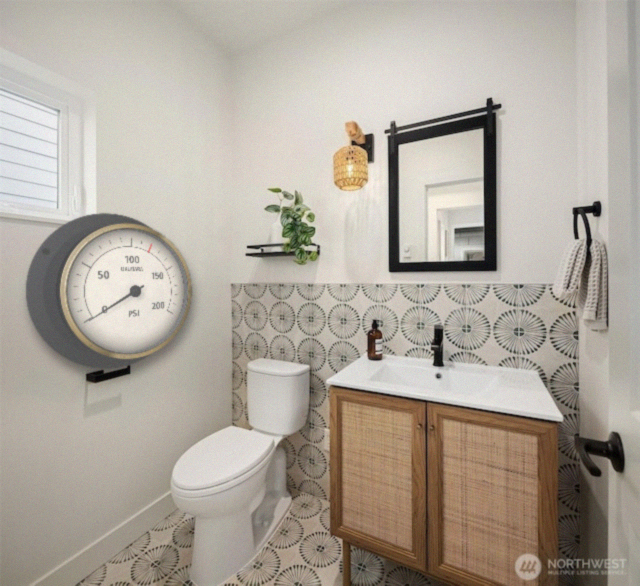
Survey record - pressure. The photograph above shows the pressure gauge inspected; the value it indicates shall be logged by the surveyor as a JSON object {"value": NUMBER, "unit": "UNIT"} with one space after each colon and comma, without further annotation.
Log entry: {"value": 0, "unit": "psi"}
